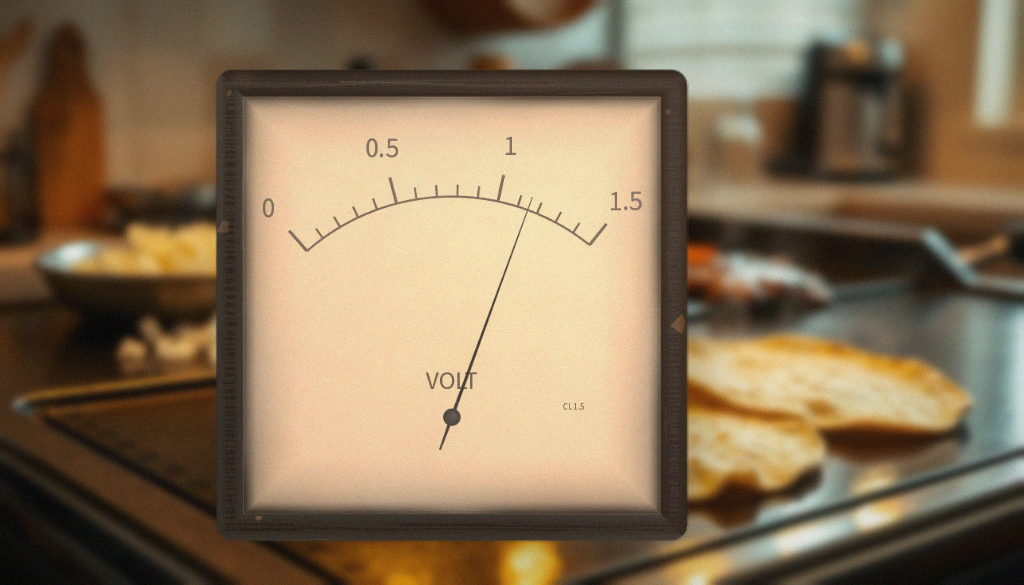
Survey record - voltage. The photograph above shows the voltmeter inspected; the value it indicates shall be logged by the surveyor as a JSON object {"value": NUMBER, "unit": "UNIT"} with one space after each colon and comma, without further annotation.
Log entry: {"value": 1.15, "unit": "V"}
